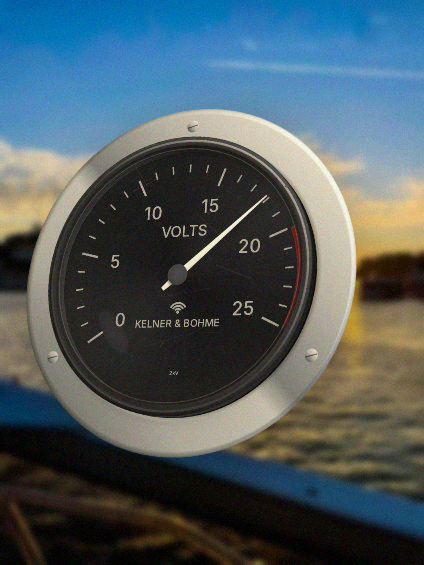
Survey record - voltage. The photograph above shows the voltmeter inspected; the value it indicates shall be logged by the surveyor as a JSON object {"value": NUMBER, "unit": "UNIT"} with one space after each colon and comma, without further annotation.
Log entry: {"value": 18, "unit": "V"}
